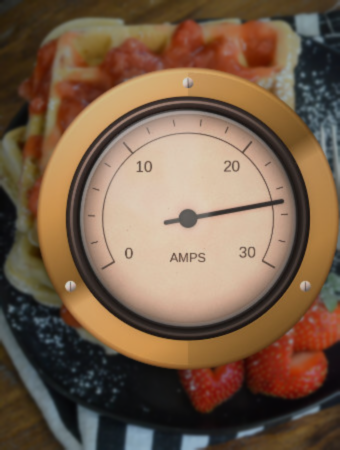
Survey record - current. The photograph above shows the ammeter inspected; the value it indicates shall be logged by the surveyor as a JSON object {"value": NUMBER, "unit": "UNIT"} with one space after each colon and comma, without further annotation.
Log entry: {"value": 25, "unit": "A"}
